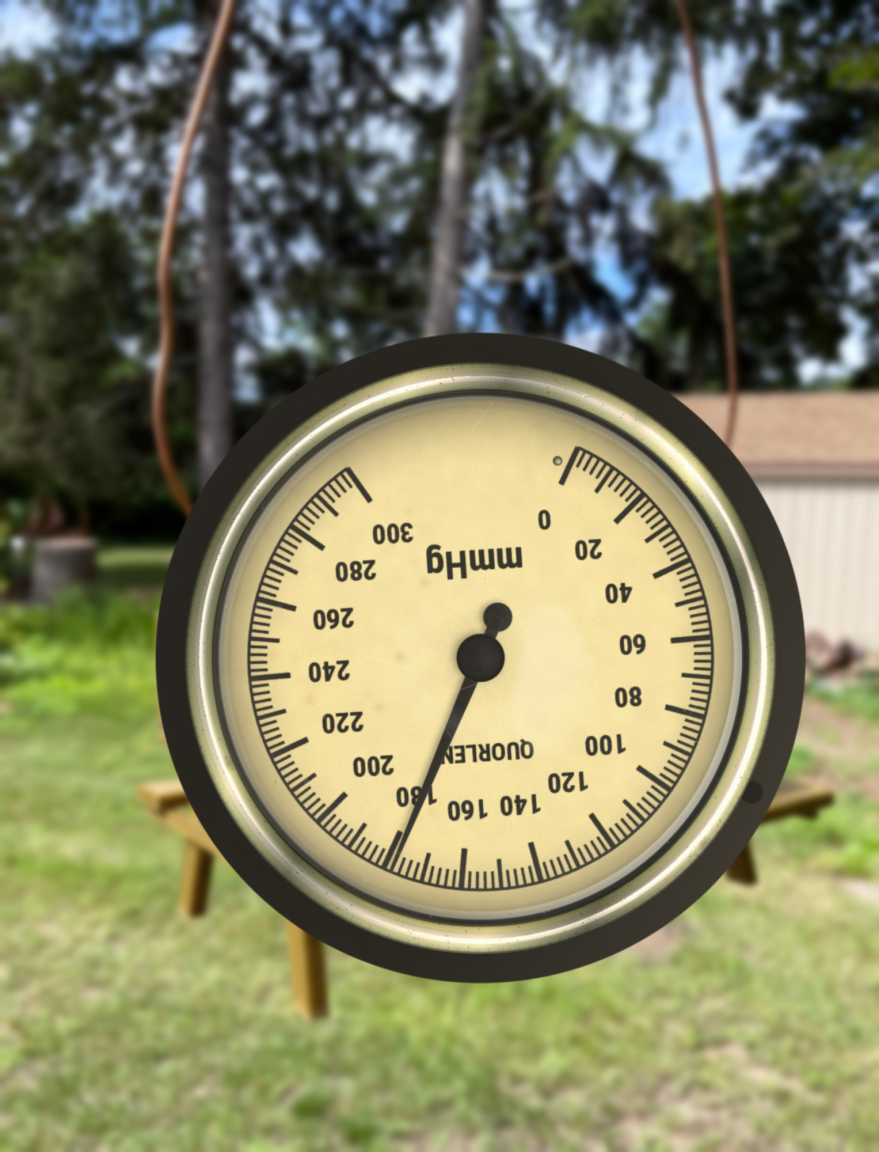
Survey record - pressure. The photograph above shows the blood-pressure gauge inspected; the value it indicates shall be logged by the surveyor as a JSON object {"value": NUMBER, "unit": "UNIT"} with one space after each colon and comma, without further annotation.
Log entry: {"value": 178, "unit": "mmHg"}
